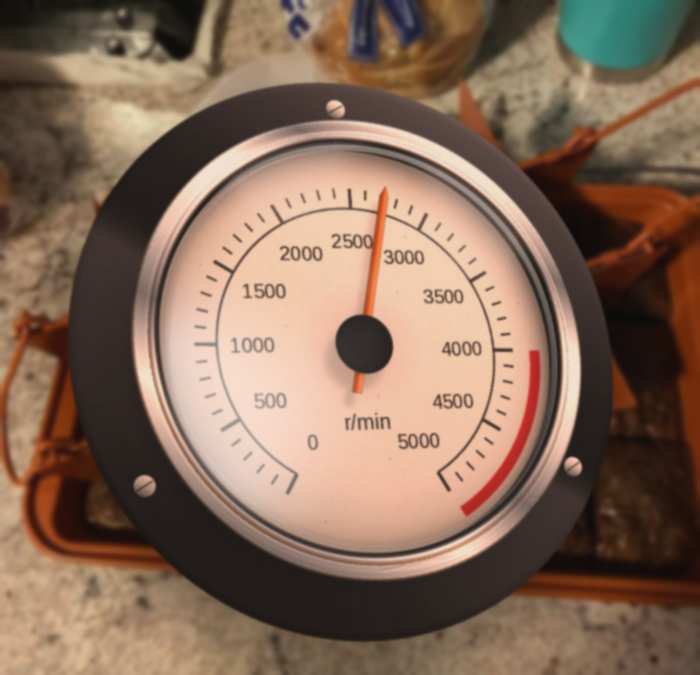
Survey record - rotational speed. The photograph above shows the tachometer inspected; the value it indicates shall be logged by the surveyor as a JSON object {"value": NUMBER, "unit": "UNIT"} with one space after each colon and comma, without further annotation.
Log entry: {"value": 2700, "unit": "rpm"}
